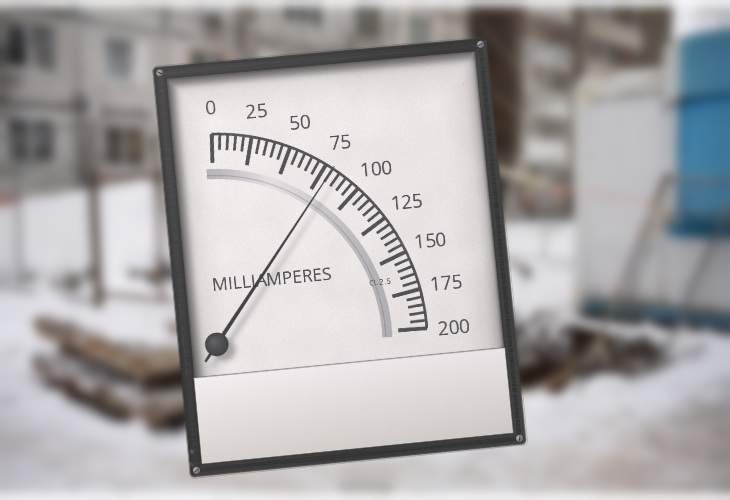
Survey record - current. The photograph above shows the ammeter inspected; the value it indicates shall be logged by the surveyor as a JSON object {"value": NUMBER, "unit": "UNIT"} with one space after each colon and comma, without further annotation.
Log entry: {"value": 80, "unit": "mA"}
